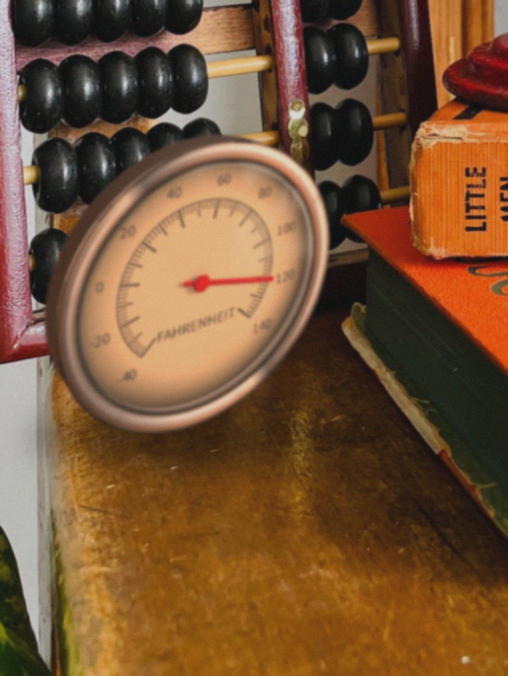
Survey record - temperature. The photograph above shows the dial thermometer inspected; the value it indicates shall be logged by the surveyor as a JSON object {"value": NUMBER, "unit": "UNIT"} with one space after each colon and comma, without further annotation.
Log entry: {"value": 120, "unit": "°F"}
